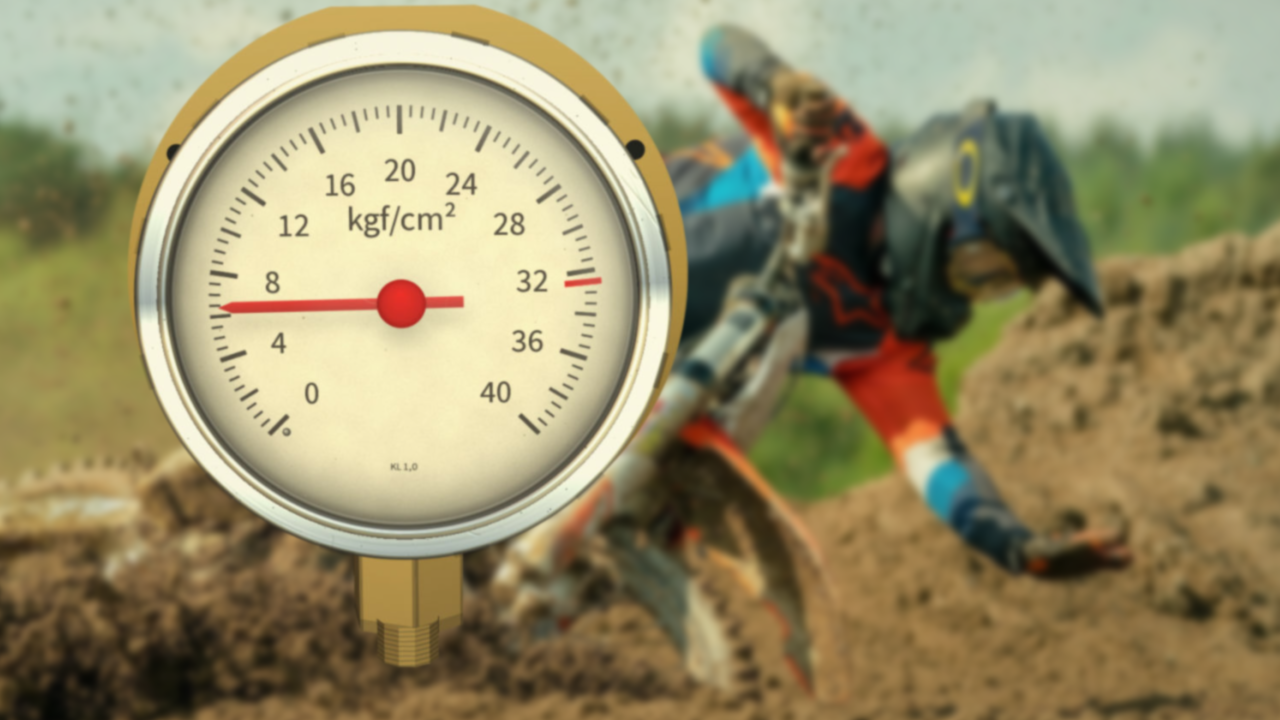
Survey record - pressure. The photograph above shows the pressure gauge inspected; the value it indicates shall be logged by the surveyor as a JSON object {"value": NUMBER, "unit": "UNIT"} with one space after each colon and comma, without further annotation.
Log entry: {"value": 6.5, "unit": "kg/cm²"}
